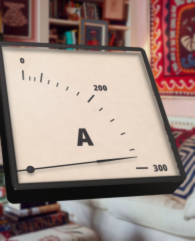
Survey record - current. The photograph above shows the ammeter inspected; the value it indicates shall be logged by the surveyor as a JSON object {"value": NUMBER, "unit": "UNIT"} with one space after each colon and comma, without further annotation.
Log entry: {"value": 290, "unit": "A"}
